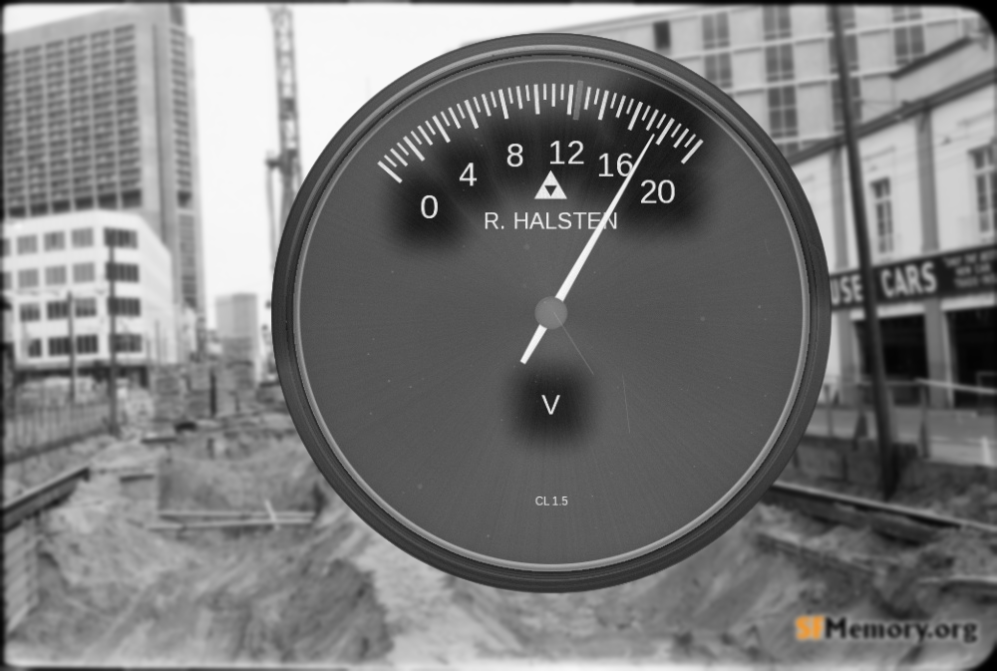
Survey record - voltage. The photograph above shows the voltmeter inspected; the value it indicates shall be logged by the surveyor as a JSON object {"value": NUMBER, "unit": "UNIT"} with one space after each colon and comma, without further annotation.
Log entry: {"value": 17.5, "unit": "V"}
